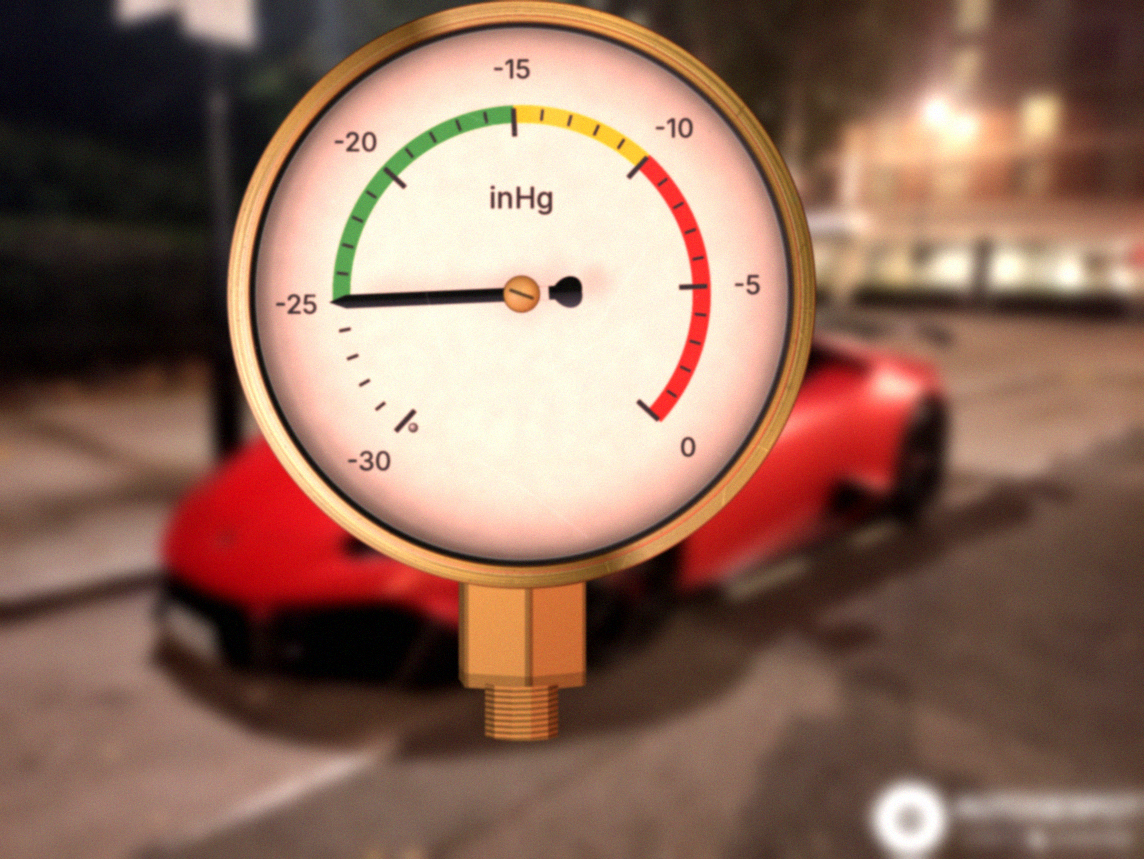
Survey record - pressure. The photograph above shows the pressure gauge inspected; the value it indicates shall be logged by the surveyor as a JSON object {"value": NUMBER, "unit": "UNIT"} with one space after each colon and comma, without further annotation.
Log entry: {"value": -25, "unit": "inHg"}
